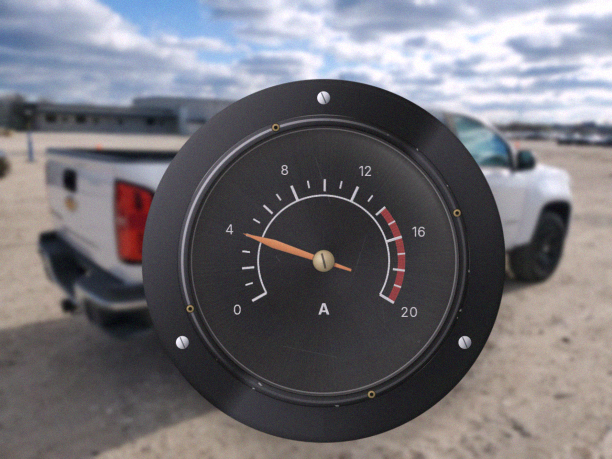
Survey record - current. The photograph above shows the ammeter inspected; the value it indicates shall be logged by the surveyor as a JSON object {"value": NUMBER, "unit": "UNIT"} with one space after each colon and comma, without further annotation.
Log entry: {"value": 4, "unit": "A"}
